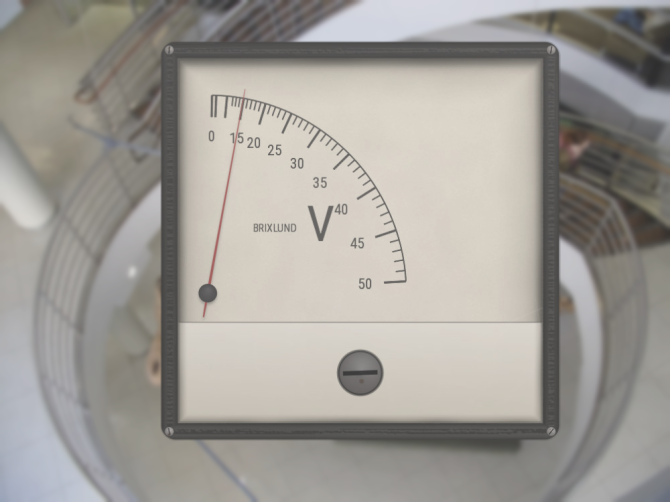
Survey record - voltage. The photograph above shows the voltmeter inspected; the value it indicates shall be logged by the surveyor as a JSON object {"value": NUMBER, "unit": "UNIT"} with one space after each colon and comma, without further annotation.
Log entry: {"value": 15, "unit": "V"}
